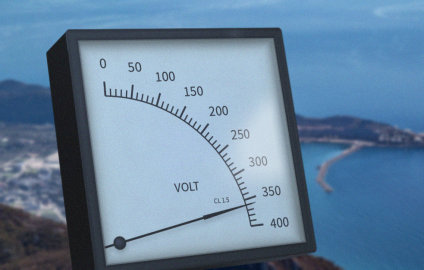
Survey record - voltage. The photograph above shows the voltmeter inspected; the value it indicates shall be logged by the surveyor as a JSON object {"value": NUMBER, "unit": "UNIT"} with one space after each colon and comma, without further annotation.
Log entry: {"value": 360, "unit": "V"}
